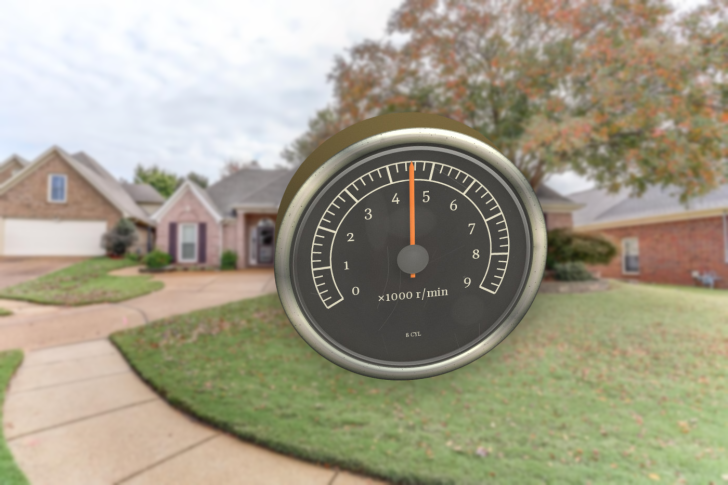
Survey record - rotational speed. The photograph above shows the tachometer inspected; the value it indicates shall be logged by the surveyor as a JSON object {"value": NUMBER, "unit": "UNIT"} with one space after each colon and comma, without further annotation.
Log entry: {"value": 4500, "unit": "rpm"}
